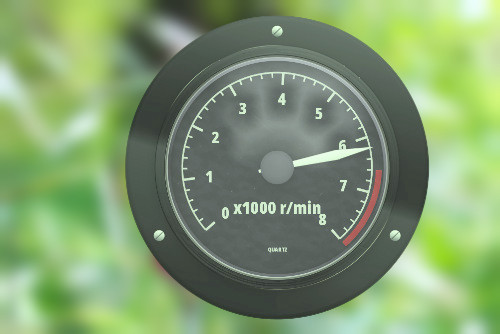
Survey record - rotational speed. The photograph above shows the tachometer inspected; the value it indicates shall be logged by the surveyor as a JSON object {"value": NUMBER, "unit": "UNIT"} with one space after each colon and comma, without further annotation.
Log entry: {"value": 6200, "unit": "rpm"}
